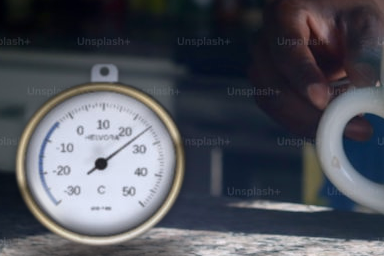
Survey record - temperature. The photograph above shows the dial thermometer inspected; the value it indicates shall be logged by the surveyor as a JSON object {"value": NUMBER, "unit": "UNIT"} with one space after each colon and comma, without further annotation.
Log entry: {"value": 25, "unit": "°C"}
